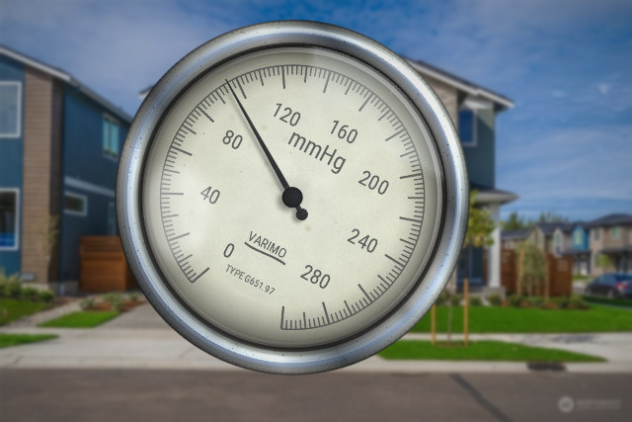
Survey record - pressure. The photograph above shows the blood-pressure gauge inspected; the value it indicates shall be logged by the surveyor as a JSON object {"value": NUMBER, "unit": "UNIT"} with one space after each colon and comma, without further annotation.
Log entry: {"value": 96, "unit": "mmHg"}
